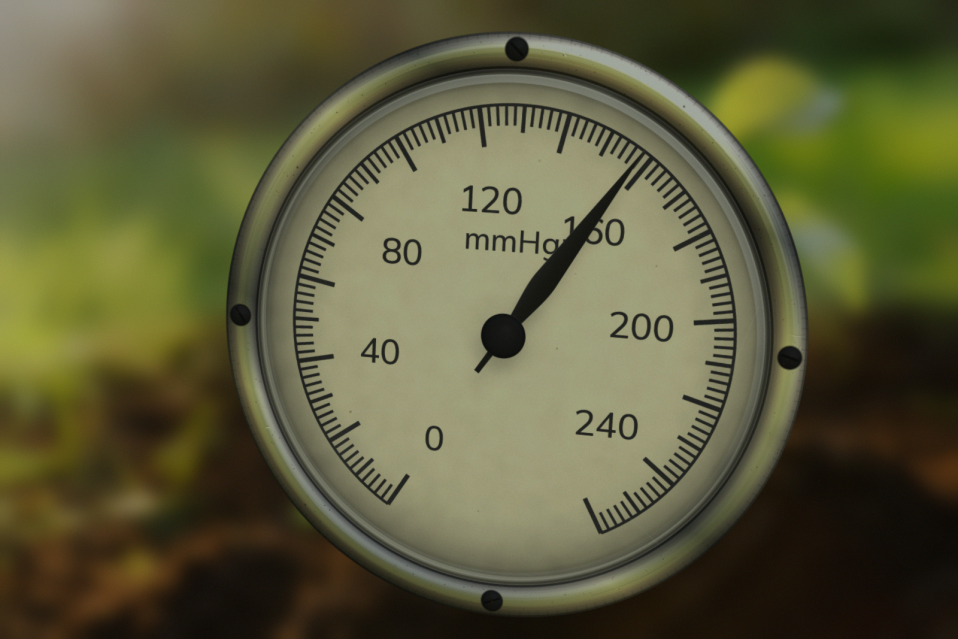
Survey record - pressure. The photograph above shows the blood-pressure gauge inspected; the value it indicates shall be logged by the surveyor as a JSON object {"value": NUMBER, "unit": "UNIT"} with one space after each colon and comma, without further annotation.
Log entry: {"value": 158, "unit": "mmHg"}
